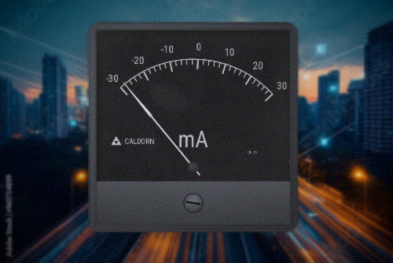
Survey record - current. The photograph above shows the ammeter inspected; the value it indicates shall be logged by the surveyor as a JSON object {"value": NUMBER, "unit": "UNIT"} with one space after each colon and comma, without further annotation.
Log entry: {"value": -28, "unit": "mA"}
